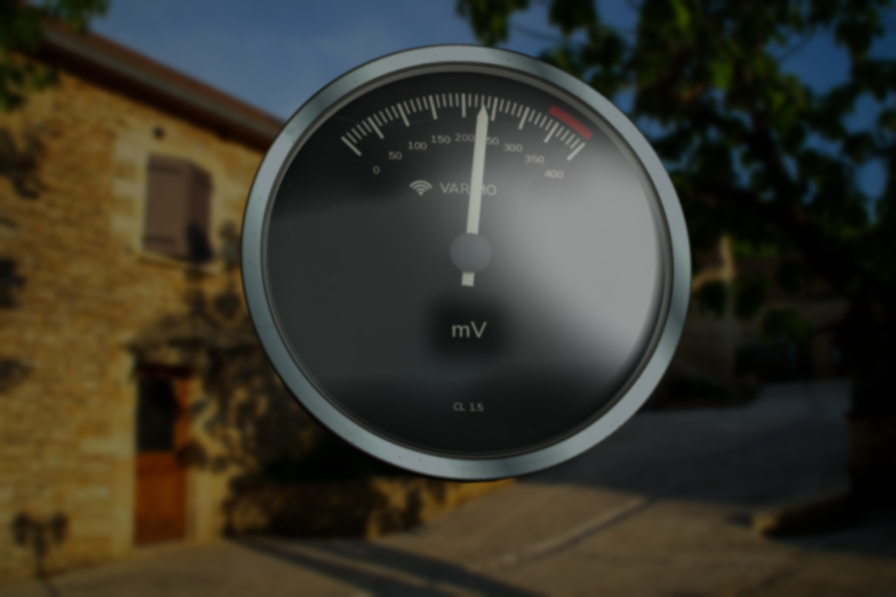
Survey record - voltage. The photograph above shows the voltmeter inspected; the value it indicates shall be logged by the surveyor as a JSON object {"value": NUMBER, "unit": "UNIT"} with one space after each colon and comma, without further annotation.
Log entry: {"value": 230, "unit": "mV"}
